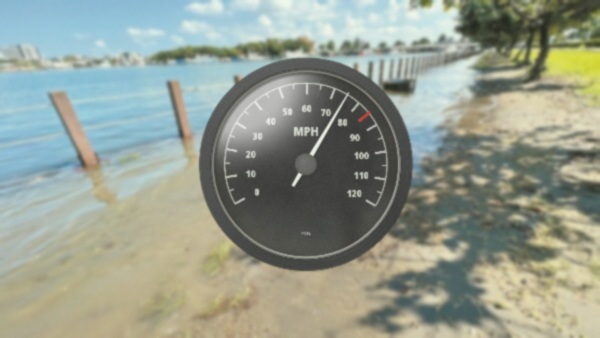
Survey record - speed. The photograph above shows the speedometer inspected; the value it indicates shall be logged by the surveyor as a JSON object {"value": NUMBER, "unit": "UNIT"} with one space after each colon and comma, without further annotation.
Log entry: {"value": 75, "unit": "mph"}
